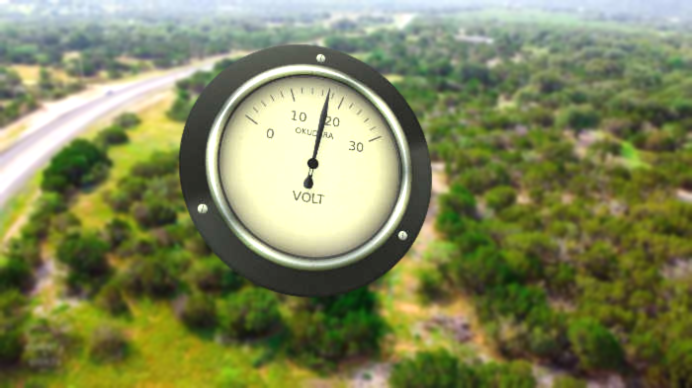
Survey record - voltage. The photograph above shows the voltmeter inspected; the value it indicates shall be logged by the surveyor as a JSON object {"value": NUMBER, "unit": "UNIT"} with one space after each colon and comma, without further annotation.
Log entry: {"value": 17, "unit": "V"}
